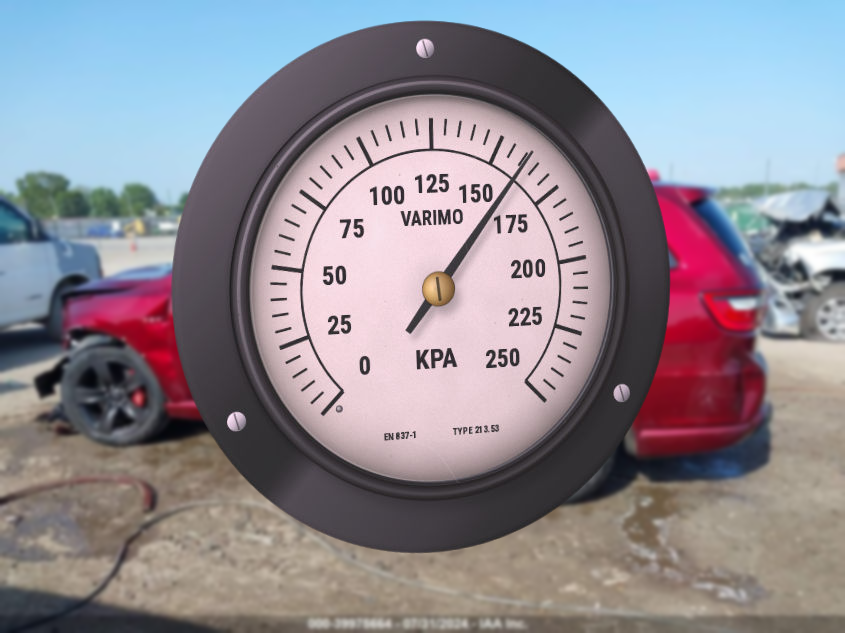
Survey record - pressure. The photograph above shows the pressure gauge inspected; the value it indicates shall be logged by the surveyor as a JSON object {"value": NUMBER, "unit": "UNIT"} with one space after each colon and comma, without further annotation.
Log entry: {"value": 160, "unit": "kPa"}
